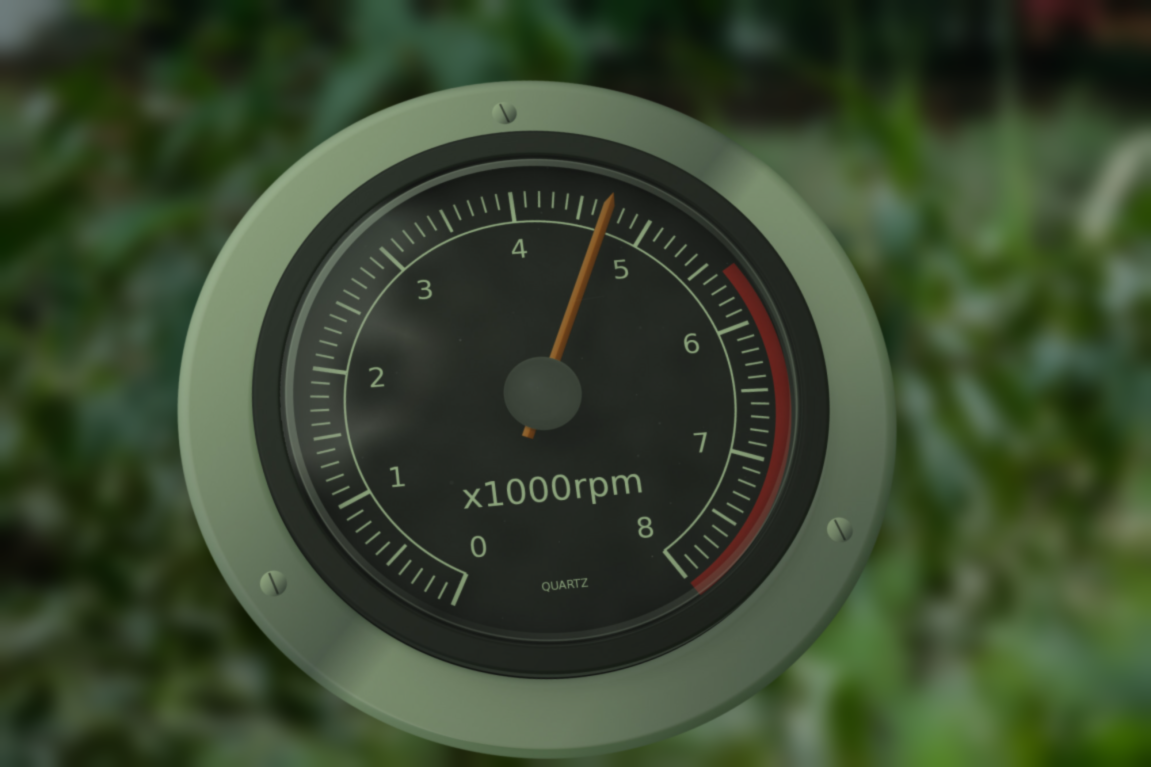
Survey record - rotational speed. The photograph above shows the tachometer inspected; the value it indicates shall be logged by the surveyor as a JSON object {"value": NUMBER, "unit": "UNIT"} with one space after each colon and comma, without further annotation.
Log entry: {"value": 4700, "unit": "rpm"}
